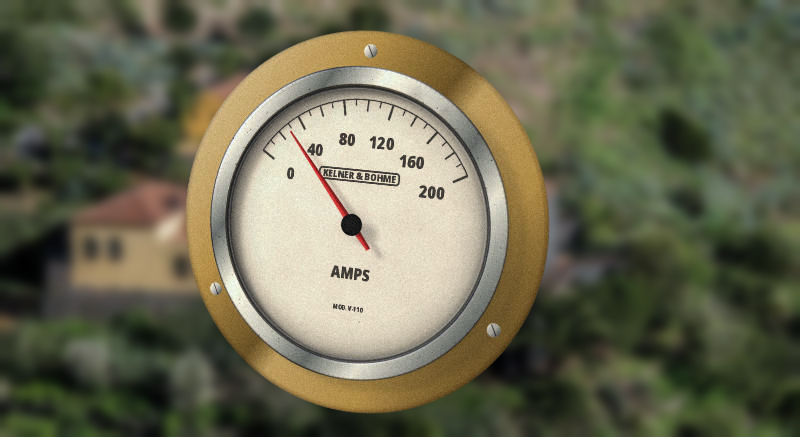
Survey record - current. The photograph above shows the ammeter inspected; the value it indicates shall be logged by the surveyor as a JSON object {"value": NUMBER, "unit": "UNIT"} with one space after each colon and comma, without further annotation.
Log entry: {"value": 30, "unit": "A"}
